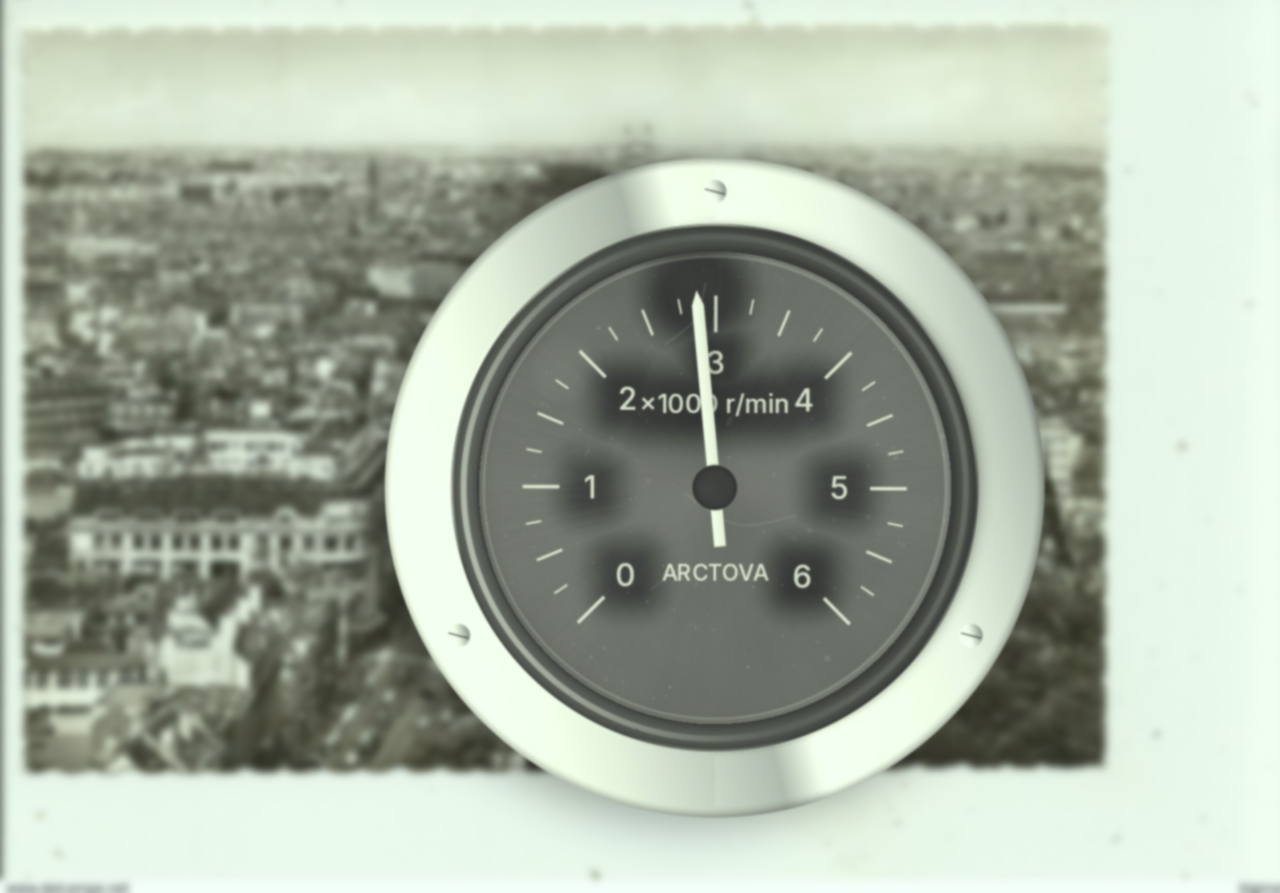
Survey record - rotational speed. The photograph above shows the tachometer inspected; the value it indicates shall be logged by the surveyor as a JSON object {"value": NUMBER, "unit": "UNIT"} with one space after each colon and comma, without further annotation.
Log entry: {"value": 2875, "unit": "rpm"}
